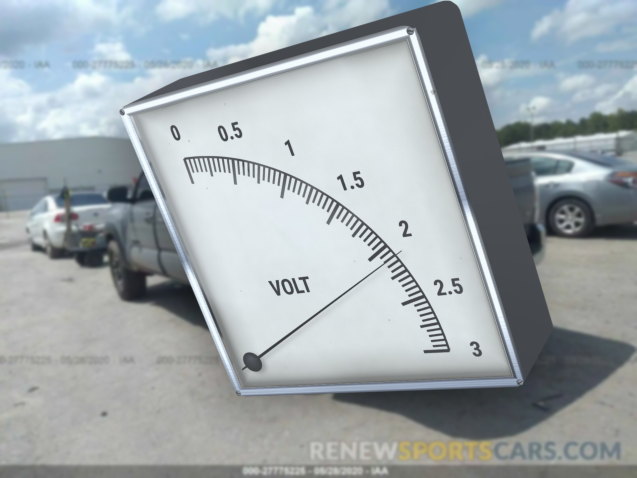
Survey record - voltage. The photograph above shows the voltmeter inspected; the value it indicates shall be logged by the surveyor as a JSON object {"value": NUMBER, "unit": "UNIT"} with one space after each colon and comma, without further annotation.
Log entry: {"value": 2.1, "unit": "V"}
